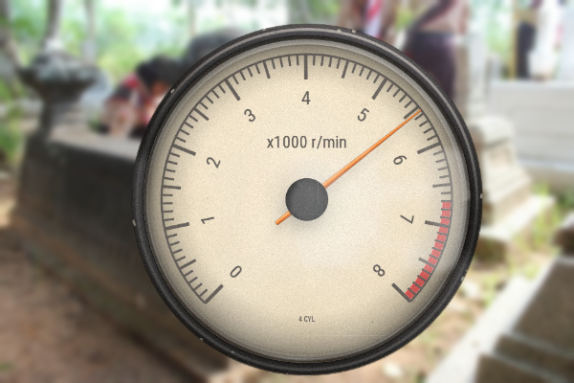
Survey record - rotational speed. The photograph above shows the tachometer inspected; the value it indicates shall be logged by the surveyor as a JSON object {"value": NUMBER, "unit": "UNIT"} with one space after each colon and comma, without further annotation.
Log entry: {"value": 5550, "unit": "rpm"}
